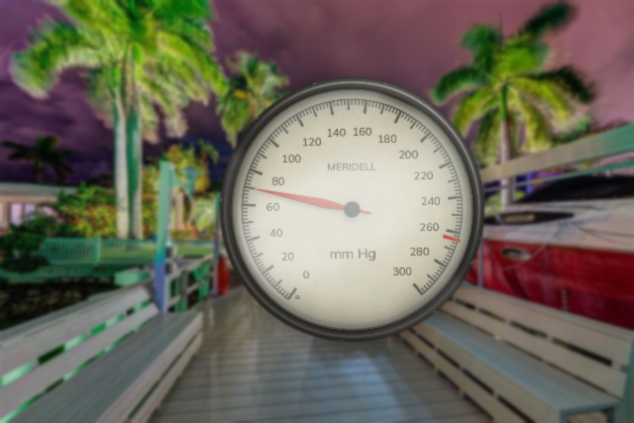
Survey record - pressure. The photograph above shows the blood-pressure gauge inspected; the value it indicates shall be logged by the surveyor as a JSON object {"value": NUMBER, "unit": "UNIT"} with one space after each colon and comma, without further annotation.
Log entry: {"value": 70, "unit": "mmHg"}
